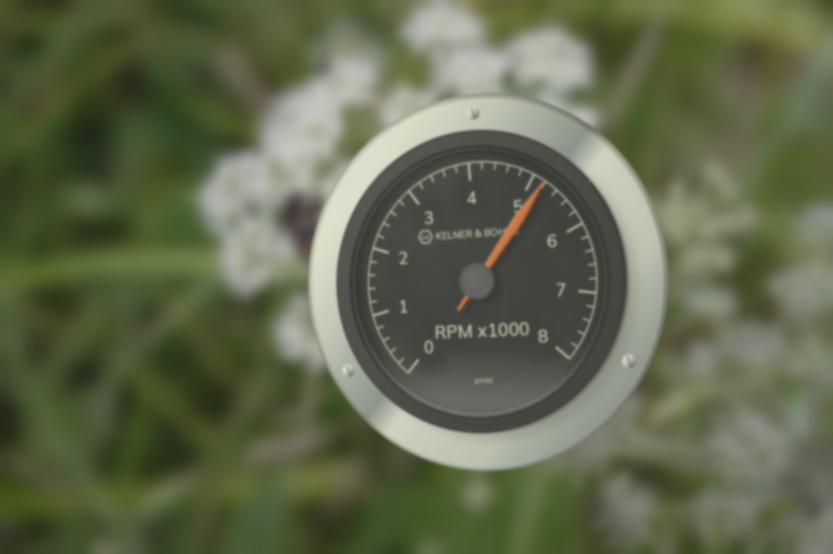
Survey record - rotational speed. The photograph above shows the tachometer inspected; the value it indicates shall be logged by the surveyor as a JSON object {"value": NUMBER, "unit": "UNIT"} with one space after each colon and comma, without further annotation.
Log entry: {"value": 5200, "unit": "rpm"}
